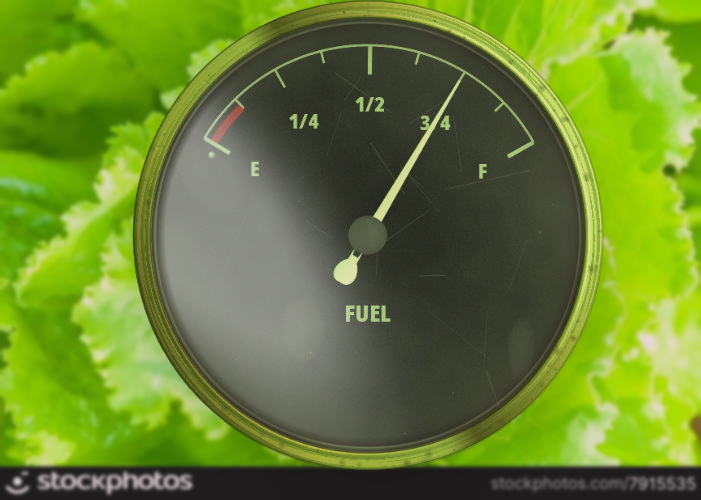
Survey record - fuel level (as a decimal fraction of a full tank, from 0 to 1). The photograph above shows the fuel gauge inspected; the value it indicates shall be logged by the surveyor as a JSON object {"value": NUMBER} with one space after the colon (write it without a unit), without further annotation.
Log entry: {"value": 0.75}
